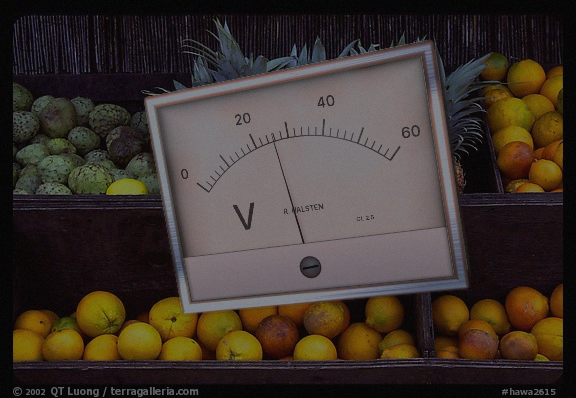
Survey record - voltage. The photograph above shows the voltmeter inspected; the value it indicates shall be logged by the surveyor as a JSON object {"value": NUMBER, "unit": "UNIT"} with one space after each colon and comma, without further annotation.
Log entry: {"value": 26, "unit": "V"}
